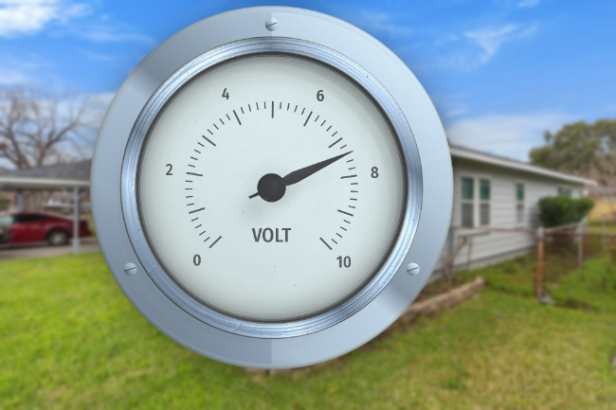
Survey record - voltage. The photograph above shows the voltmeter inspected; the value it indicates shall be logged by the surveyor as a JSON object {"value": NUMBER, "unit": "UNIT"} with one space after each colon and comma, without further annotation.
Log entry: {"value": 7.4, "unit": "V"}
